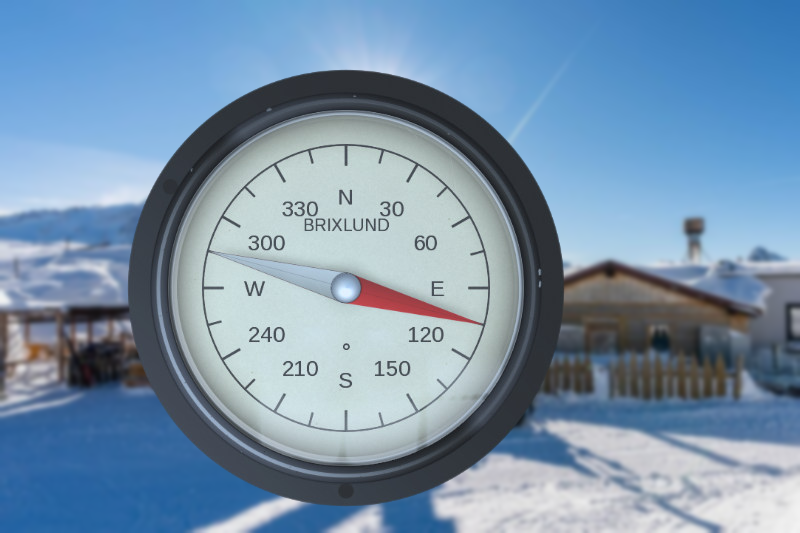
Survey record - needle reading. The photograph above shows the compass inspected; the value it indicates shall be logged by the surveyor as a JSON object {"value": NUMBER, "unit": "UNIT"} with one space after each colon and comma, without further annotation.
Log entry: {"value": 105, "unit": "°"}
